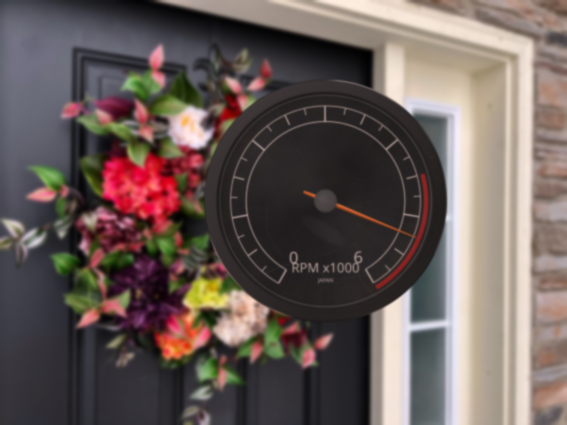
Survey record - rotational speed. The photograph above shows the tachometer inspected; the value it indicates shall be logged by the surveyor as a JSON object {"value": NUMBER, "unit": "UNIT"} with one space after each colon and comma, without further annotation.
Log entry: {"value": 5250, "unit": "rpm"}
